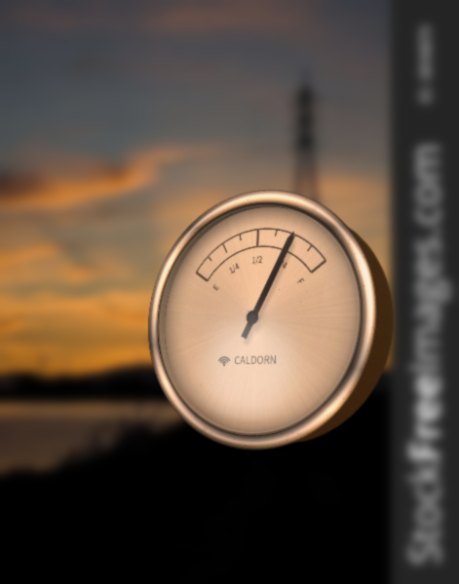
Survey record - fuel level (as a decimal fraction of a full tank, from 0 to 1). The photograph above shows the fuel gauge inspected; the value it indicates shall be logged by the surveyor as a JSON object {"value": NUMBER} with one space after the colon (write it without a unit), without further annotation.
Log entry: {"value": 0.75}
